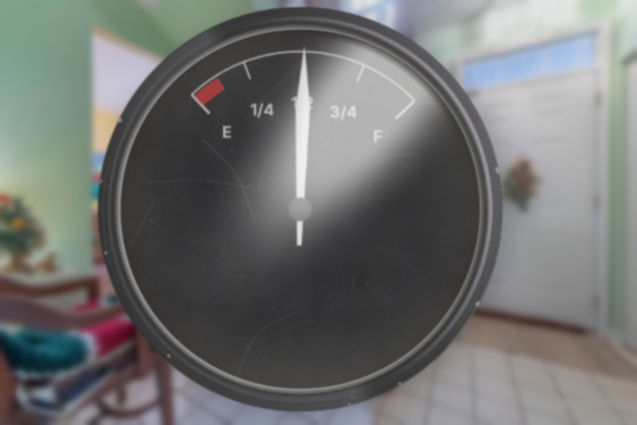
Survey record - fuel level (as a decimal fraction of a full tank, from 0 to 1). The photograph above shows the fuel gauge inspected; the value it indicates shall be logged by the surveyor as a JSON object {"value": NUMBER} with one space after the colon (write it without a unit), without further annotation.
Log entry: {"value": 0.5}
